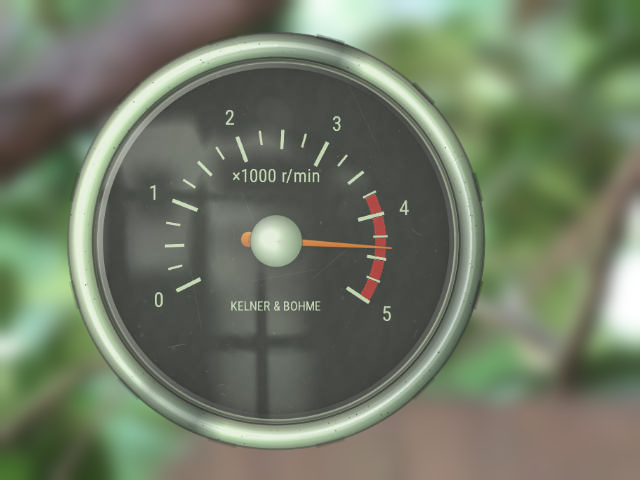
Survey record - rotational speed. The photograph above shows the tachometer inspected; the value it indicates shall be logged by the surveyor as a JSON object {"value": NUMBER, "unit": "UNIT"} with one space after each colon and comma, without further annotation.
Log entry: {"value": 4375, "unit": "rpm"}
